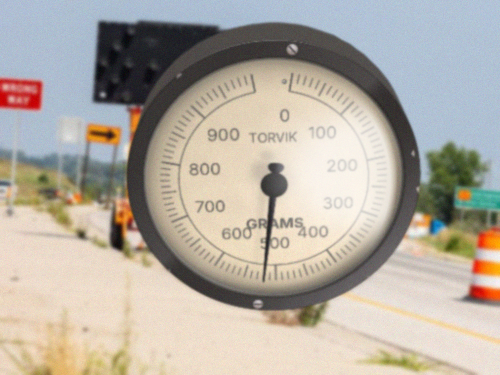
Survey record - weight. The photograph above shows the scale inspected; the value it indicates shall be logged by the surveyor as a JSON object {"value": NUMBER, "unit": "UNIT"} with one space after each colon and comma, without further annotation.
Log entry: {"value": 520, "unit": "g"}
